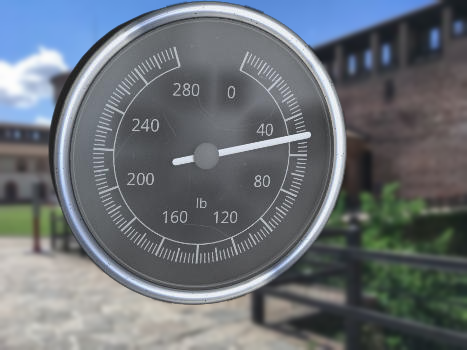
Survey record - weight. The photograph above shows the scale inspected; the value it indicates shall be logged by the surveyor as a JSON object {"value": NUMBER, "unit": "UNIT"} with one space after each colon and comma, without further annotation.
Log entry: {"value": 50, "unit": "lb"}
